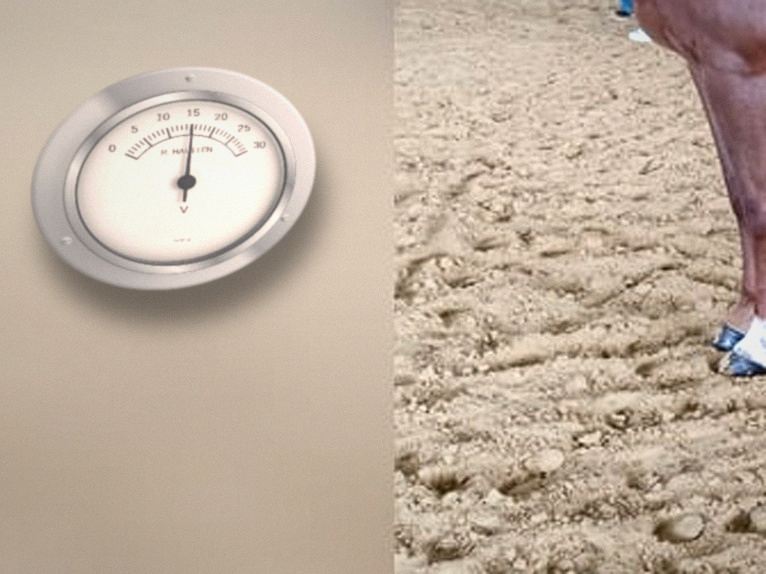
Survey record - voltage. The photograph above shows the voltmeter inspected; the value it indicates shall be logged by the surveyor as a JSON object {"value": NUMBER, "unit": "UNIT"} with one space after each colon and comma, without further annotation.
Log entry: {"value": 15, "unit": "V"}
